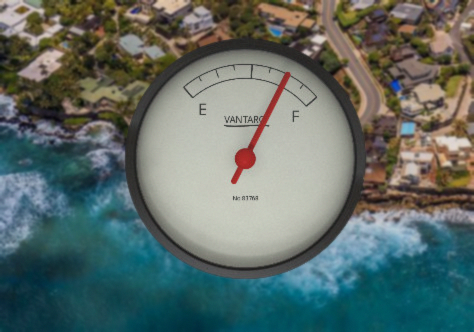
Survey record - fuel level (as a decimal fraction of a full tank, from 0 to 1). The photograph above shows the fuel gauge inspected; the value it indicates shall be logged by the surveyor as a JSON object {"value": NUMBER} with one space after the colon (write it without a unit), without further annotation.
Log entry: {"value": 0.75}
